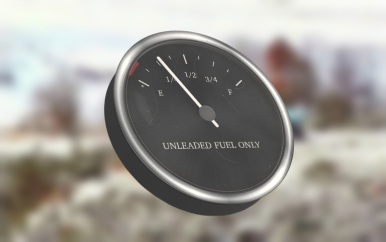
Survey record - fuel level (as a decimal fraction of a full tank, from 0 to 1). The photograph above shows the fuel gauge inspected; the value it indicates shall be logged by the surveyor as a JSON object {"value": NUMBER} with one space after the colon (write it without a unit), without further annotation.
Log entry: {"value": 0.25}
